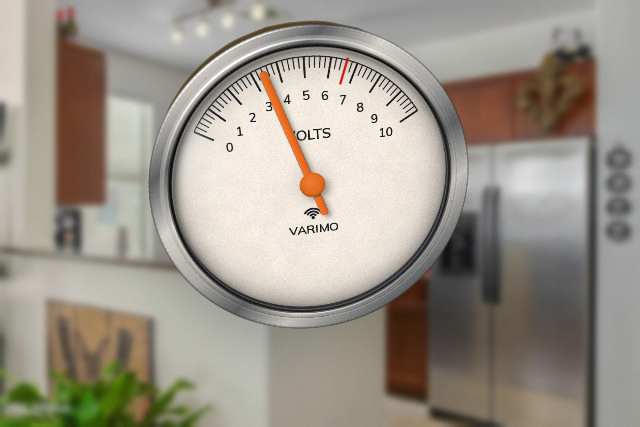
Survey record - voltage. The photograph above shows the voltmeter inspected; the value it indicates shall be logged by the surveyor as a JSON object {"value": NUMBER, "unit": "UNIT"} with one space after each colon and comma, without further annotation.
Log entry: {"value": 3.4, "unit": "V"}
